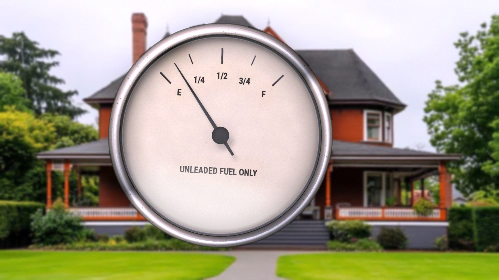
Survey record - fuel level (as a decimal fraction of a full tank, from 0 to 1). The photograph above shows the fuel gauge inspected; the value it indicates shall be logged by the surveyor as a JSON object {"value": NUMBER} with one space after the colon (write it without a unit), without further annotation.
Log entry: {"value": 0.125}
